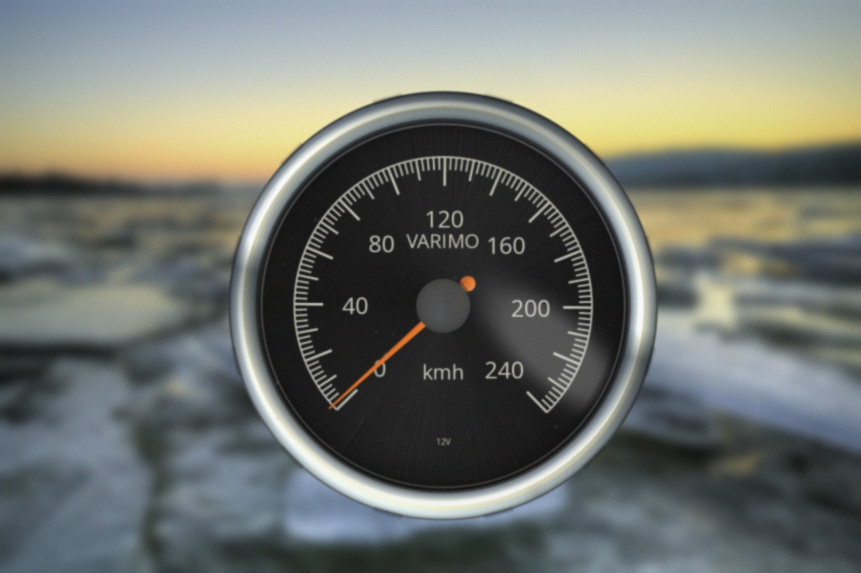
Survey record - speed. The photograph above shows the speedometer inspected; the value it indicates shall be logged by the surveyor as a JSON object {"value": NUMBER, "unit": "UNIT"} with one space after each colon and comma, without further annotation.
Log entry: {"value": 2, "unit": "km/h"}
